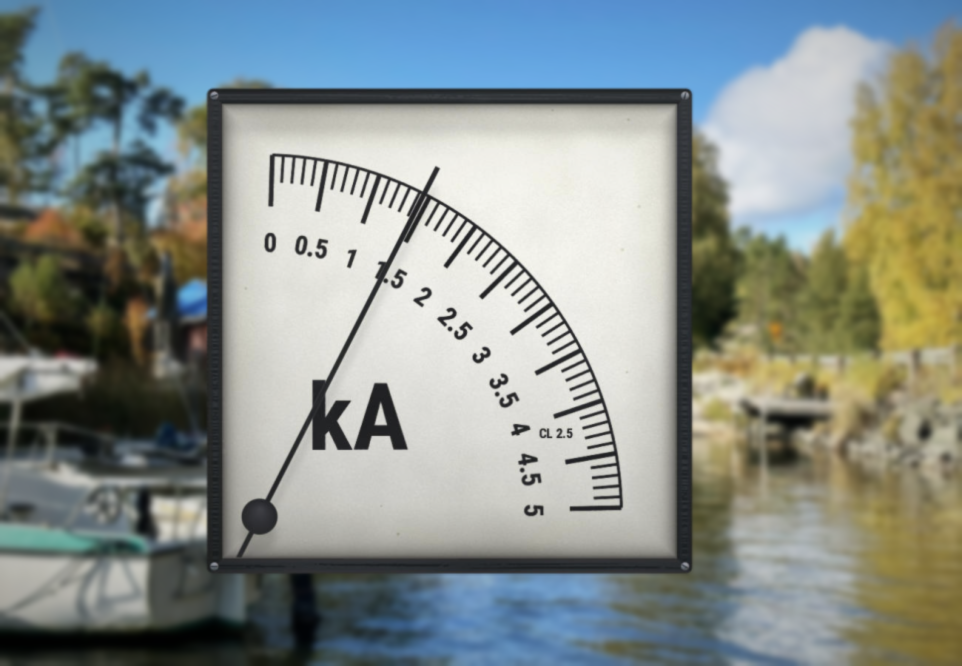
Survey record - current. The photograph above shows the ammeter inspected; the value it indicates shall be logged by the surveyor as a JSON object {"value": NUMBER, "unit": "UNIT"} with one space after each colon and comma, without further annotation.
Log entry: {"value": 1.45, "unit": "kA"}
